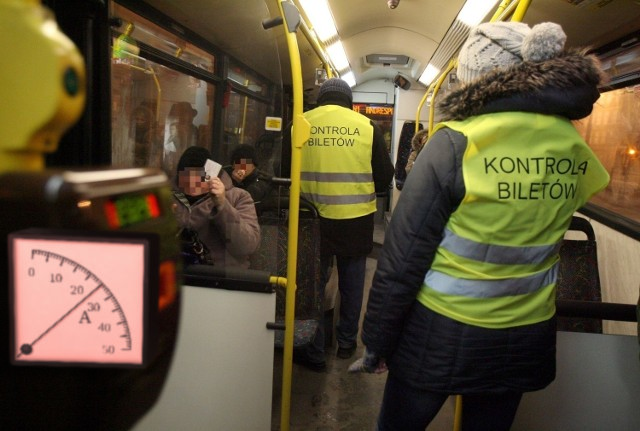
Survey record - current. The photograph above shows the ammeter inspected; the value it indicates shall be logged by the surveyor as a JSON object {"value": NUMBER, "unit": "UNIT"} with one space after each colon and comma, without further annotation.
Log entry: {"value": 25, "unit": "A"}
